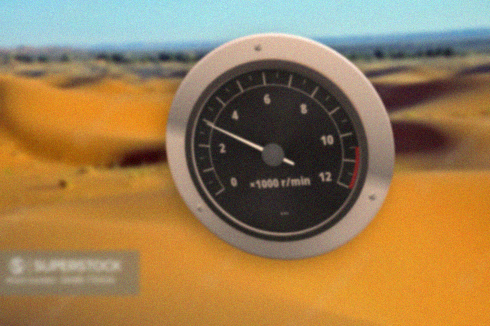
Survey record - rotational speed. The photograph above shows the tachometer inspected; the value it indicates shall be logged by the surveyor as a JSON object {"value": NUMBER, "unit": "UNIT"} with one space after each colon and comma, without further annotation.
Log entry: {"value": 3000, "unit": "rpm"}
